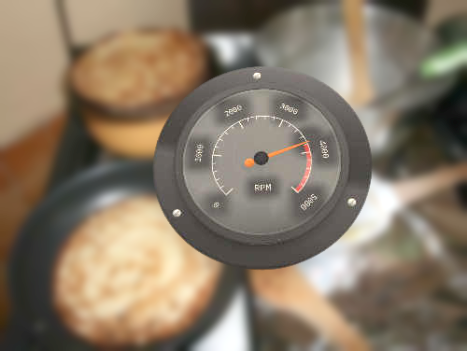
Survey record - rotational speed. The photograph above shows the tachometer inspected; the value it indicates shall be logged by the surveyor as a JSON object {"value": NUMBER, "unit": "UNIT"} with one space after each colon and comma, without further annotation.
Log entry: {"value": 3800, "unit": "rpm"}
